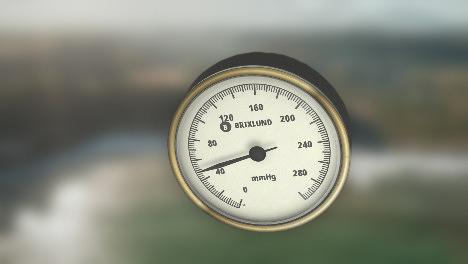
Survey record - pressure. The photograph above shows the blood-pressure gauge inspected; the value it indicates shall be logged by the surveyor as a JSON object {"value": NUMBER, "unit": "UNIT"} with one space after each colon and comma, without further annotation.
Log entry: {"value": 50, "unit": "mmHg"}
